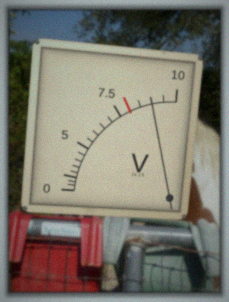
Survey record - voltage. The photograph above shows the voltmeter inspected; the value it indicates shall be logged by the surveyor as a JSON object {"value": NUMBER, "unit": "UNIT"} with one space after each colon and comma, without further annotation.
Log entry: {"value": 9, "unit": "V"}
